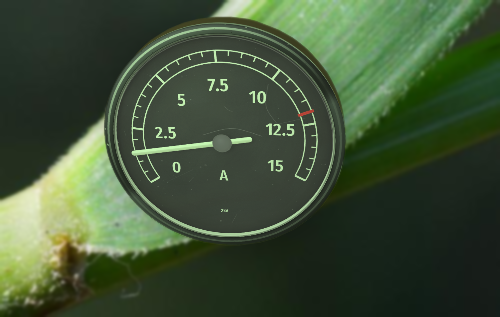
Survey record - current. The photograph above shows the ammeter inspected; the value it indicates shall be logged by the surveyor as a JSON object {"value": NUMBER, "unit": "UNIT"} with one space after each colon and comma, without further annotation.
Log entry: {"value": 1.5, "unit": "A"}
